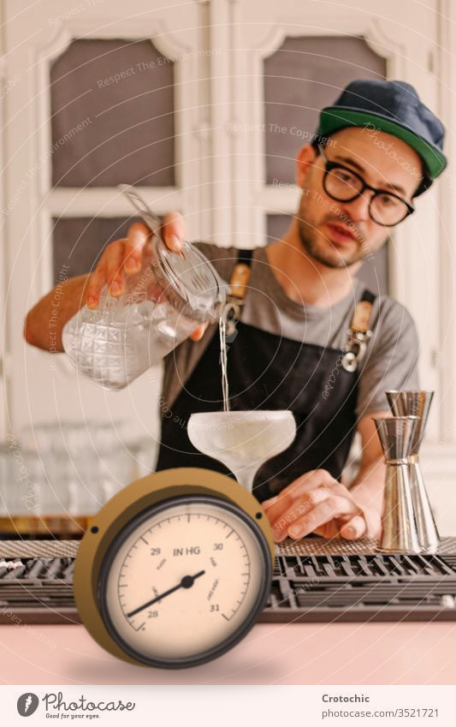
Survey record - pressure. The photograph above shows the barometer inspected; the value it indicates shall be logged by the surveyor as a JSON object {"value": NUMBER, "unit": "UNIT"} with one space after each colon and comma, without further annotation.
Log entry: {"value": 28.2, "unit": "inHg"}
